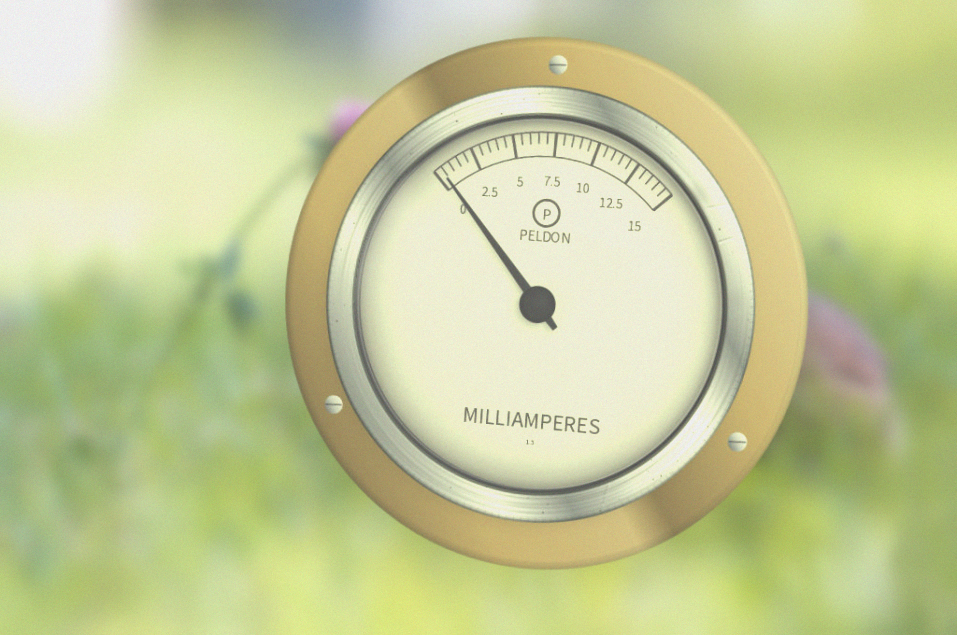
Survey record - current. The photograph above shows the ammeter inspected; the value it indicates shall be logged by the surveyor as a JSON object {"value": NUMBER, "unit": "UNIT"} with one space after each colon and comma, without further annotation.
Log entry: {"value": 0.5, "unit": "mA"}
